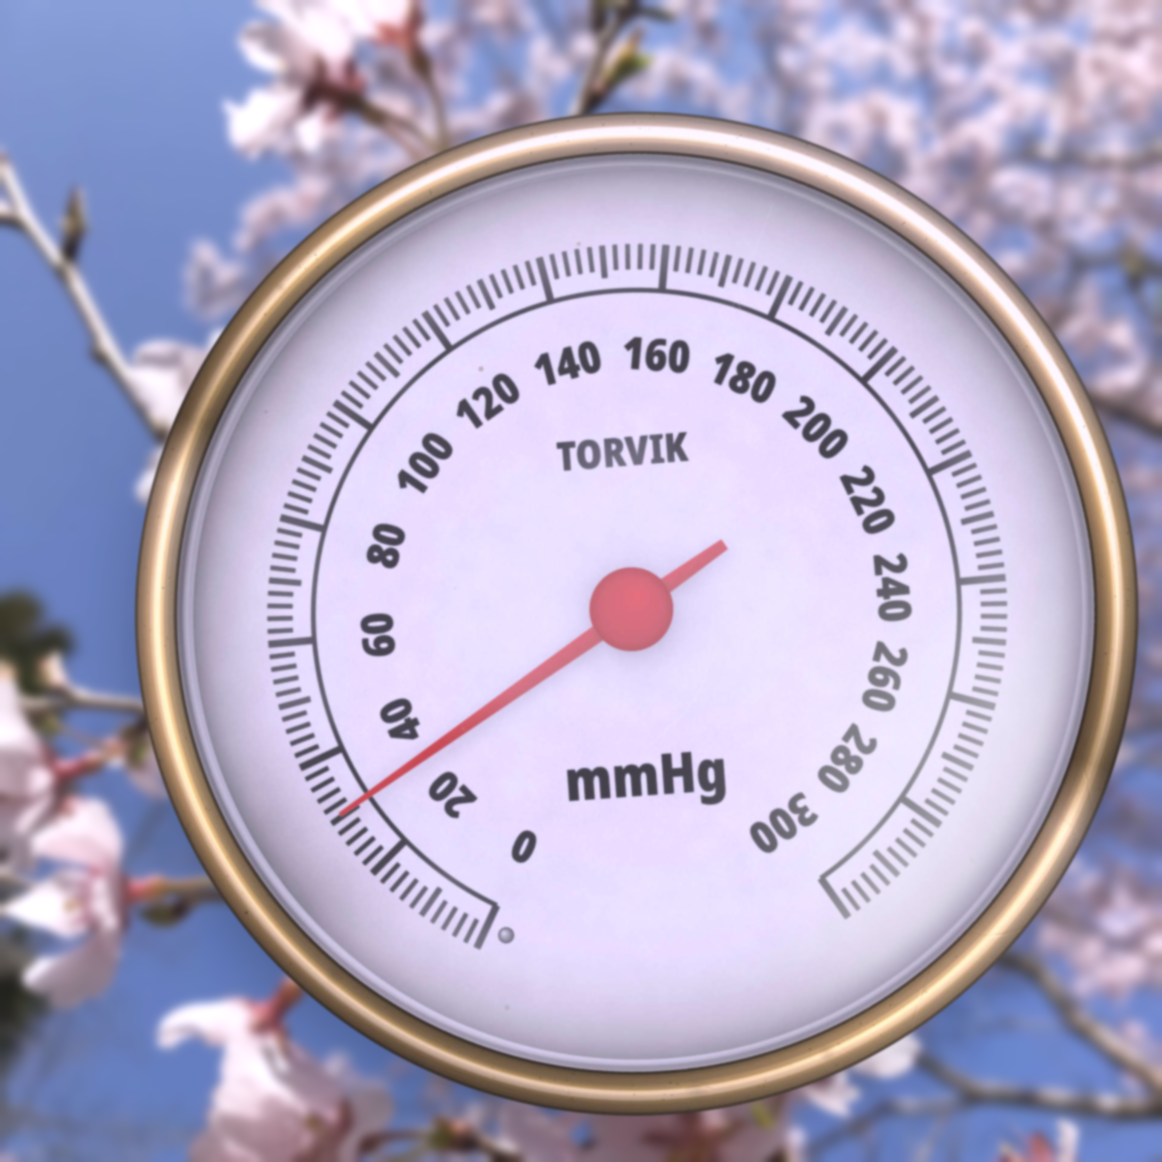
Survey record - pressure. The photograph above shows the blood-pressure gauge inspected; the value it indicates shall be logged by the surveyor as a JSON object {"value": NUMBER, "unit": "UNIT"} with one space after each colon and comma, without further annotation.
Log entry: {"value": 30, "unit": "mmHg"}
